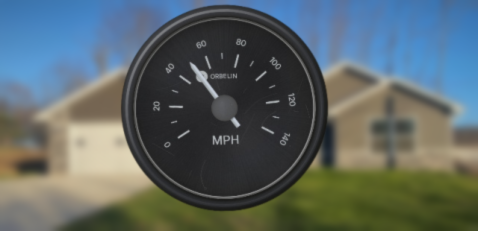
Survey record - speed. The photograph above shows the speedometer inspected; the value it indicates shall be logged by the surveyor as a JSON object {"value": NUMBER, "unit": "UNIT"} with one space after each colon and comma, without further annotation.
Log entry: {"value": 50, "unit": "mph"}
